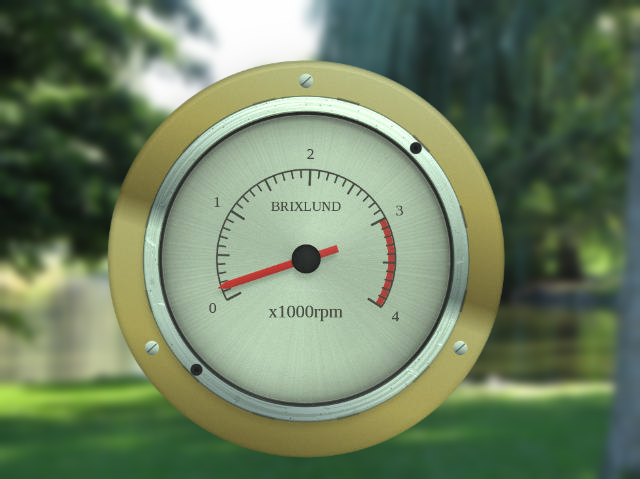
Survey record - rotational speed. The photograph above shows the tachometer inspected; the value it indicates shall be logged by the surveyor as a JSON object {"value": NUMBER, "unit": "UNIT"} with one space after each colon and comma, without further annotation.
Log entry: {"value": 150, "unit": "rpm"}
